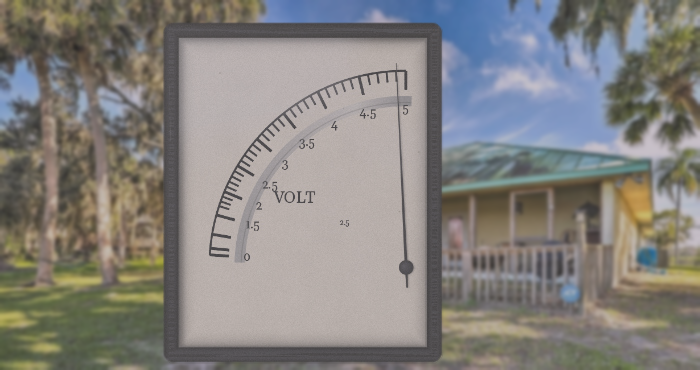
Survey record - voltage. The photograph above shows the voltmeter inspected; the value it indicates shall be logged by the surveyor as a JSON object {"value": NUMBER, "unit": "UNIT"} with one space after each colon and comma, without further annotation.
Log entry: {"value": 4.9, "unit": "V"}
